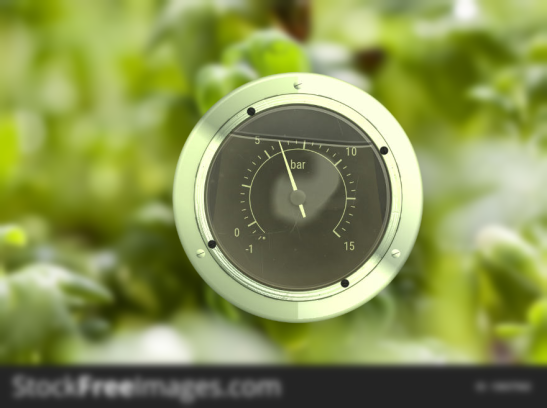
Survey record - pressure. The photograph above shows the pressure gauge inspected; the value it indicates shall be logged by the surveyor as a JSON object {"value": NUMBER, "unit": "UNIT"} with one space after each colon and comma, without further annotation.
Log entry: {"value": 6, "unit": "bar"}
